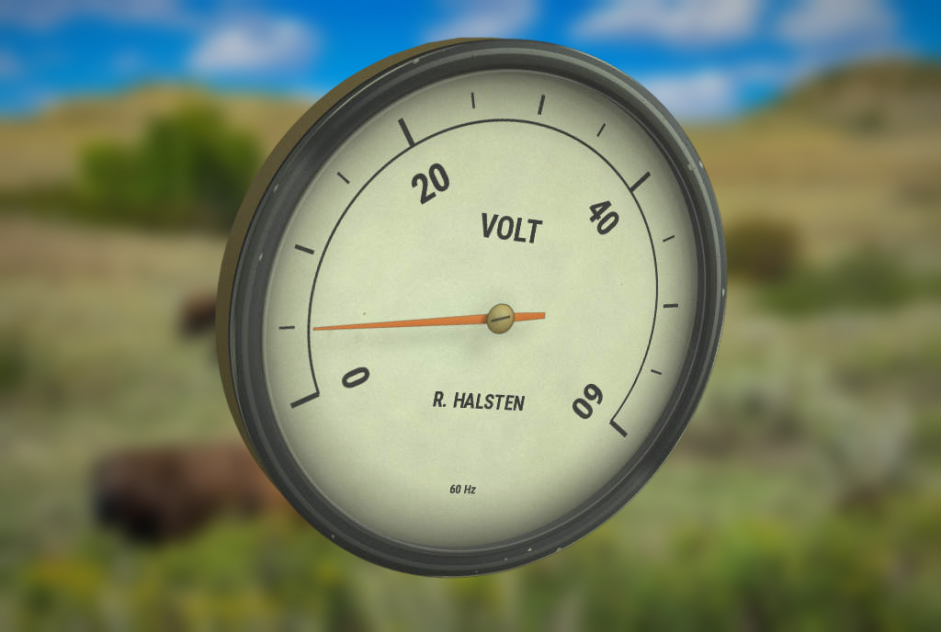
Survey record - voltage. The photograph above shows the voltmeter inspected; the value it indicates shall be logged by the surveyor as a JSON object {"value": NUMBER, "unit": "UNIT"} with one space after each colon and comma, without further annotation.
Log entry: {"value": 5, "unit": "V"}
